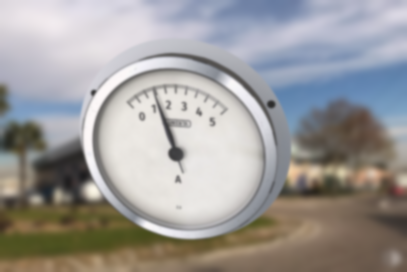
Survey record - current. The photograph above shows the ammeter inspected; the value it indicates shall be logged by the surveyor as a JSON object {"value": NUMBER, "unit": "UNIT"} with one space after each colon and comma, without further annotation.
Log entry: {"value": 1.5, "unit": "A"}
